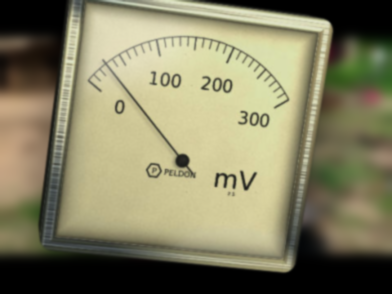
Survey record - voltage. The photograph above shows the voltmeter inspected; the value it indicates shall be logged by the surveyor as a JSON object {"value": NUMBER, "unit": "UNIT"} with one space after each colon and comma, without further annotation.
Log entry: {"value": 30, "unit": "mV"}
